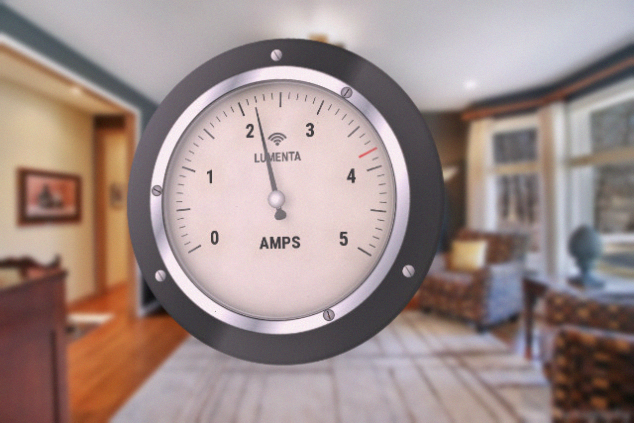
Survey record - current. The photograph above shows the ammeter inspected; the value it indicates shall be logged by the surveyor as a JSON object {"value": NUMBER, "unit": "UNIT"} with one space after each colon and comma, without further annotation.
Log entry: {"value": 2.2, "unit": "A"}
